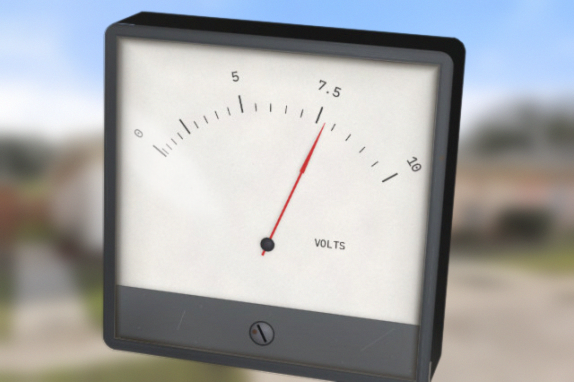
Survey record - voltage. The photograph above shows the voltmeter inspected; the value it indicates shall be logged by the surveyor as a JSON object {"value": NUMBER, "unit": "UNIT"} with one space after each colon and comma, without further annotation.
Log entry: {"value": 7.75, "unit": "V"}
